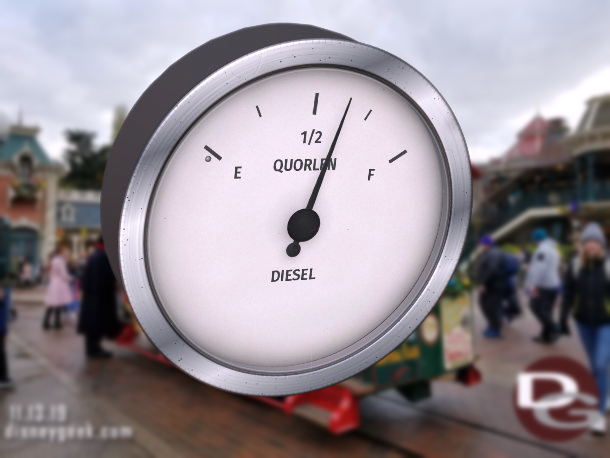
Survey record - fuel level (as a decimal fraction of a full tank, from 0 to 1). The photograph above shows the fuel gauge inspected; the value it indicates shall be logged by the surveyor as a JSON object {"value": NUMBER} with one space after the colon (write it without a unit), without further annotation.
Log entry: {"value": 0.625}
